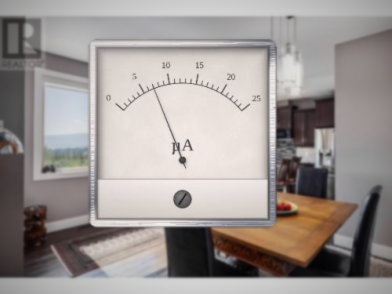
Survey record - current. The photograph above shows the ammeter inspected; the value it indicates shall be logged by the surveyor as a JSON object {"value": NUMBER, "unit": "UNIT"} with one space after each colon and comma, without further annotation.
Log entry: {"value": 7, "unit": "µA"}
